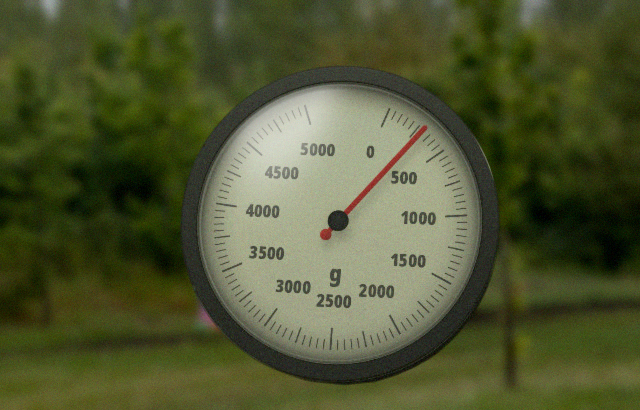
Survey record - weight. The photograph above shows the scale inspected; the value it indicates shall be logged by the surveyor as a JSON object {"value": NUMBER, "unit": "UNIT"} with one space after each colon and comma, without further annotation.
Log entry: {"value": 300, "unit": "g"}
